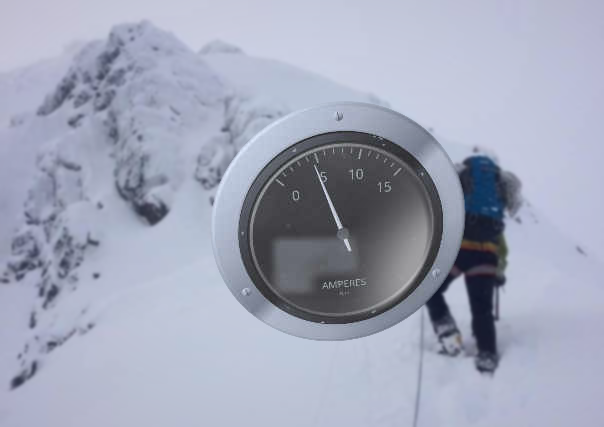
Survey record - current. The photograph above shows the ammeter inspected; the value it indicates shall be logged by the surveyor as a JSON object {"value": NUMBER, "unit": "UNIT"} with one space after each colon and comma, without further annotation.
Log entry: {"value": 4.5, "unit": "A"}
